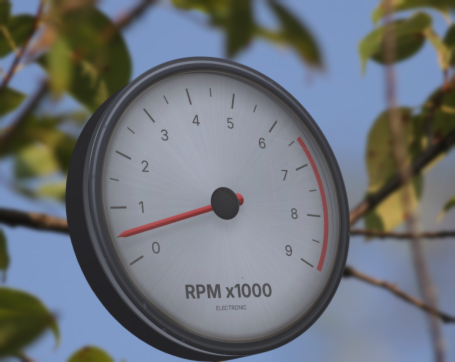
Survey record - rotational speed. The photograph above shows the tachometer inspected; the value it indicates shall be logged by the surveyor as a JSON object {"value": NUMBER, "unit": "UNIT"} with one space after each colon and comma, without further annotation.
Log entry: {"value": 500, "unit": "rpm"}
